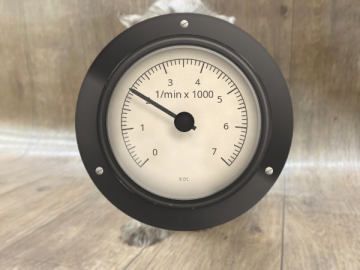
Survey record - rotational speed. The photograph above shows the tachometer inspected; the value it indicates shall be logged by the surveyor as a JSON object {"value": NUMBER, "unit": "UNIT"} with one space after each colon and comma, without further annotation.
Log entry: {"value": 2000, "unit": "rpm"}
